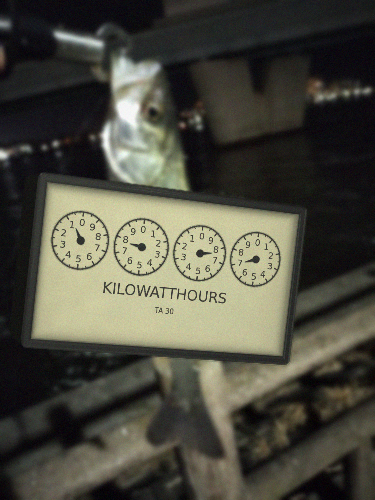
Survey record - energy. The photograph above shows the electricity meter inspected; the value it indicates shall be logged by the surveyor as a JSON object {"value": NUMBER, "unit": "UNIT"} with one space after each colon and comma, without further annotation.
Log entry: {"value": 777, "unit": "kWh"}
